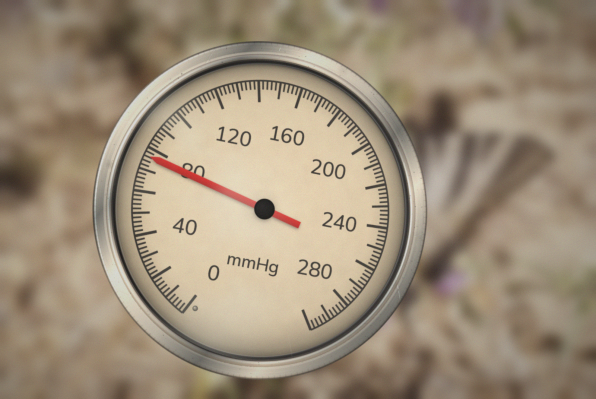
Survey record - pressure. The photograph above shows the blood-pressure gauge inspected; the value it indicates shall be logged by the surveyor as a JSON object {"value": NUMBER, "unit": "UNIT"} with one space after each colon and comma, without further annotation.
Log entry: {"value": 76, "unit": "mmHg"}
